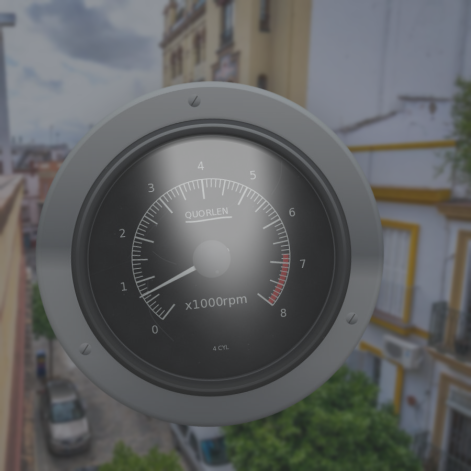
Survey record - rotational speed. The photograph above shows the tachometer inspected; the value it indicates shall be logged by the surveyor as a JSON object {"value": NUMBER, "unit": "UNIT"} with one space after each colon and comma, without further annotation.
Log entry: {"value": 700, "unit": "rpm"}
